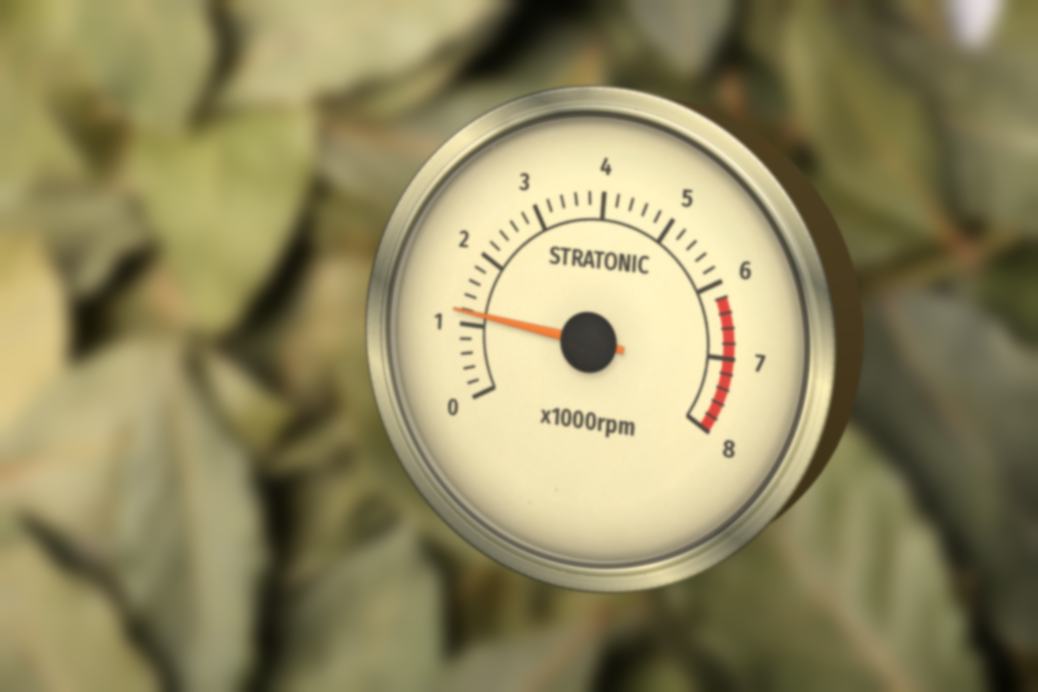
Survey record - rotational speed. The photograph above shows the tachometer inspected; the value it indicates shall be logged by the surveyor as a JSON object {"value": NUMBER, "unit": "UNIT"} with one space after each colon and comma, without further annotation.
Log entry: {"value": 1200, "unit": "rpm"}
